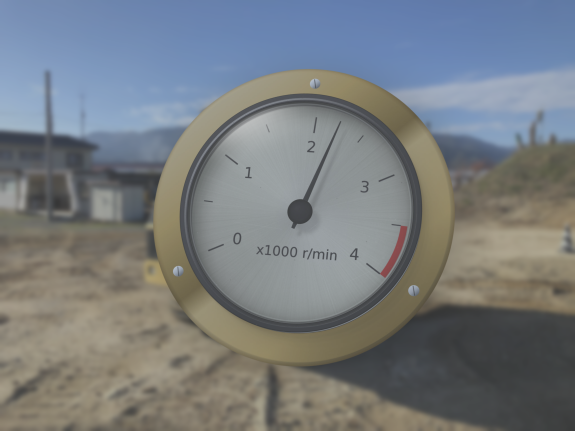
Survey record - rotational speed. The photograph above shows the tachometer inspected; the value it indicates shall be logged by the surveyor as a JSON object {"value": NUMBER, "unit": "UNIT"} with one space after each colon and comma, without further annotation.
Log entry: {"value": 2250, "unit": "rpm"}
